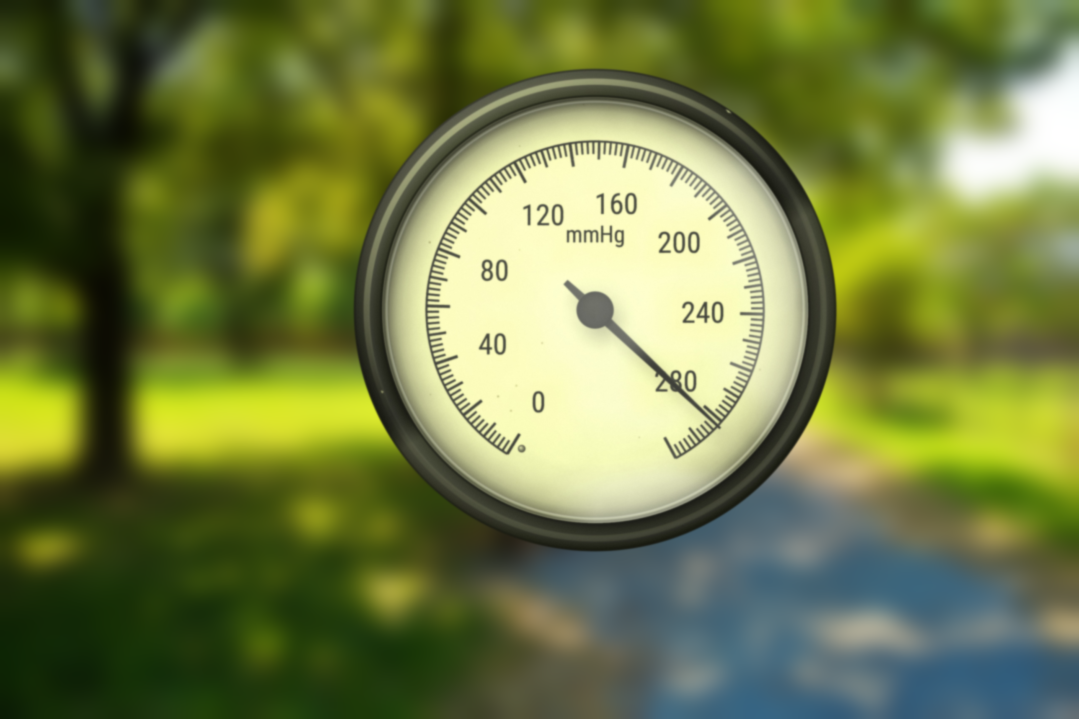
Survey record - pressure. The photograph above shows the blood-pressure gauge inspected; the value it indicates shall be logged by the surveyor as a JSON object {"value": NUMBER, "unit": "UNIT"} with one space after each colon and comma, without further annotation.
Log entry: {"value": 282, "unit": "mmHg"}
